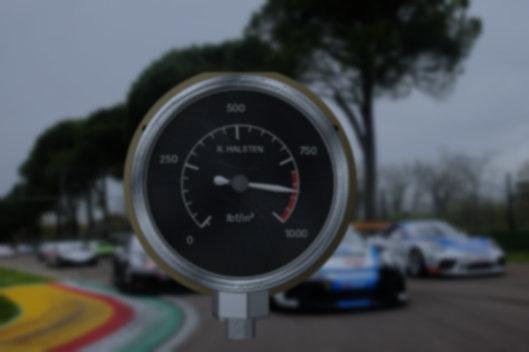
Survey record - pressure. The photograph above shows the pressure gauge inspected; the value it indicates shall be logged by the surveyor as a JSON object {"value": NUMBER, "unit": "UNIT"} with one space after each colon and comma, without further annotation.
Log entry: {"value": 875, "unit": "psi"}
